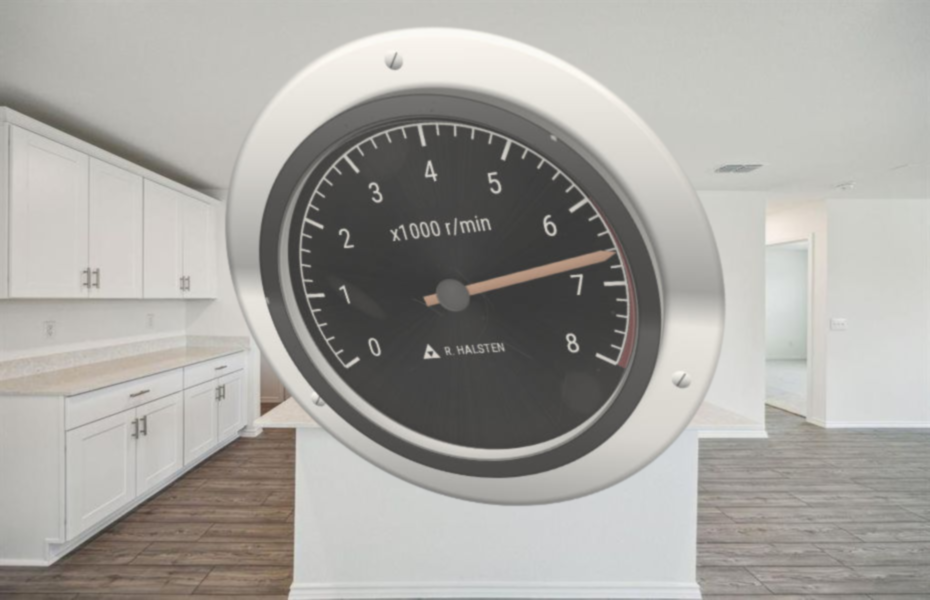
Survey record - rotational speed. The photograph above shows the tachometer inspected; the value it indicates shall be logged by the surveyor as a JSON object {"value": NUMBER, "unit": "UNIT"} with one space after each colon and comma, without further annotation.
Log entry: {"value": 6600, "unit": "rpm"}
